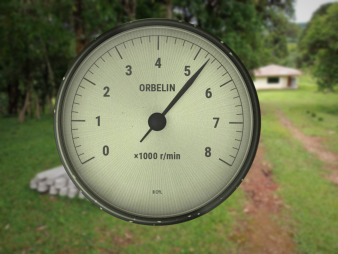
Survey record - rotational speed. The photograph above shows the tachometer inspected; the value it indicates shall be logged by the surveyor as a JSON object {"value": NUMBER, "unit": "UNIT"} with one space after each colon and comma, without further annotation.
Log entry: {"value": 5300, "unit": "rpm"}
